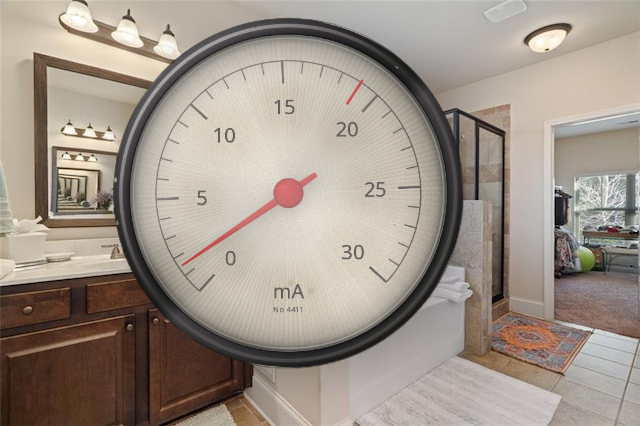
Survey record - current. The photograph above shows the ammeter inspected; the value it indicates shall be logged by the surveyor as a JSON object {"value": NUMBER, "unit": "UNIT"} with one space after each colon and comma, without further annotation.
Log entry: {"value": 1.5, "unit": "mA"}
